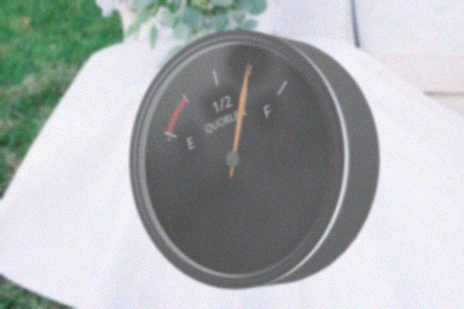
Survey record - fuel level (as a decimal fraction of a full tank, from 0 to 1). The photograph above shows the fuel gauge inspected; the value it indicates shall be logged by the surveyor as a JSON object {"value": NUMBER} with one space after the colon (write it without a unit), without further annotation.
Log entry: {"value": 0.75}
